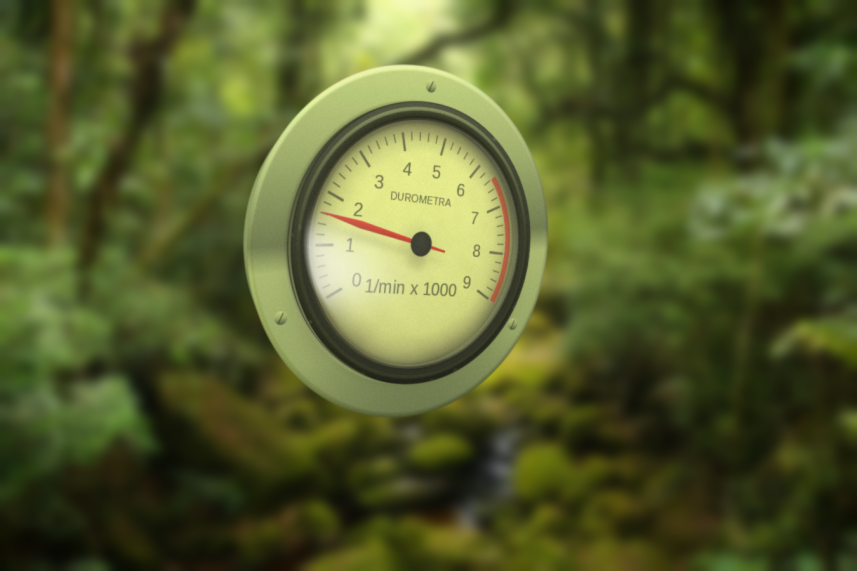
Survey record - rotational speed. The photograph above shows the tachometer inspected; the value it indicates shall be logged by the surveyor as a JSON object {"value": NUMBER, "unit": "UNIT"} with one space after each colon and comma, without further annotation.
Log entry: {"value": 1600, "unit": "rpm"}
